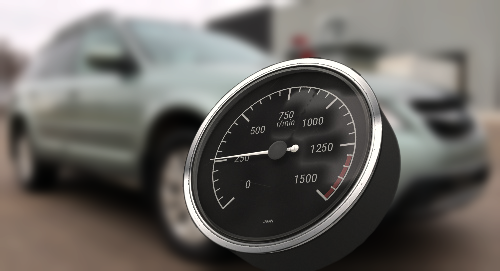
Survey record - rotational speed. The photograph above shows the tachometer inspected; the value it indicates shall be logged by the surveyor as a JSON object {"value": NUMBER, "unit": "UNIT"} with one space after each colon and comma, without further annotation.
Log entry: {"value": 250, "unit": "rpm"}
